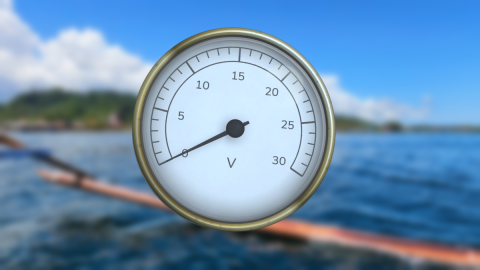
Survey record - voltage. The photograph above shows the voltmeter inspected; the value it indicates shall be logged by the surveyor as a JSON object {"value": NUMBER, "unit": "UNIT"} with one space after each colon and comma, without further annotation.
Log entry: {"value": 0, "unit": "V"}
